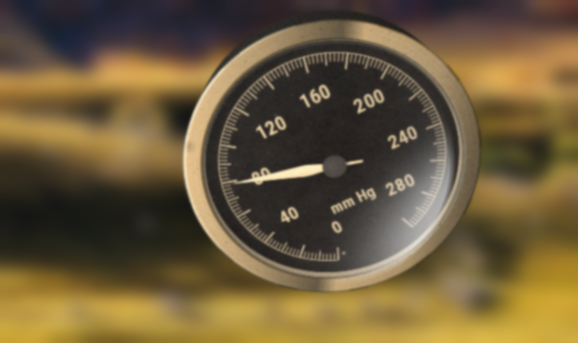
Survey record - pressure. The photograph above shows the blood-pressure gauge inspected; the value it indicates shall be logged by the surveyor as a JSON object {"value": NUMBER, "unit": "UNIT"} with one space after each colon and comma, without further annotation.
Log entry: {"value": 80, "unit": "mmHg"}
